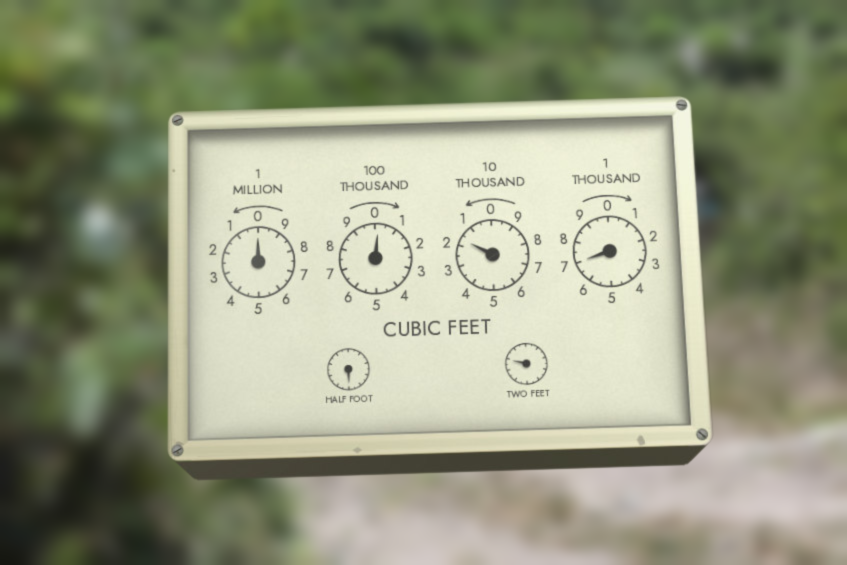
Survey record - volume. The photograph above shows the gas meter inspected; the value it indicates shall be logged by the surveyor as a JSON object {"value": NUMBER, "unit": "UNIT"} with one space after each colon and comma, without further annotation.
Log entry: {"value": 1700, "unit": "ft³"}
